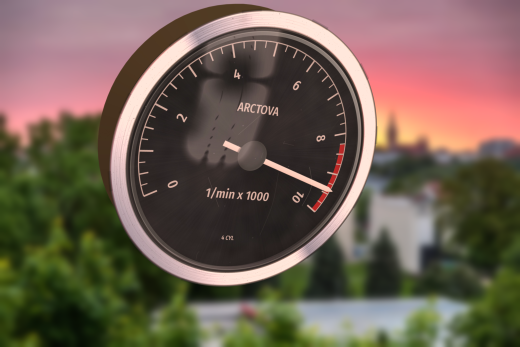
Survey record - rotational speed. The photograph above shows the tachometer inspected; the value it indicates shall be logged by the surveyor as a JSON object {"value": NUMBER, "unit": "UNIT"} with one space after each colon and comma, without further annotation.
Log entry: {"value": 9375, "unit": "rpm"}
